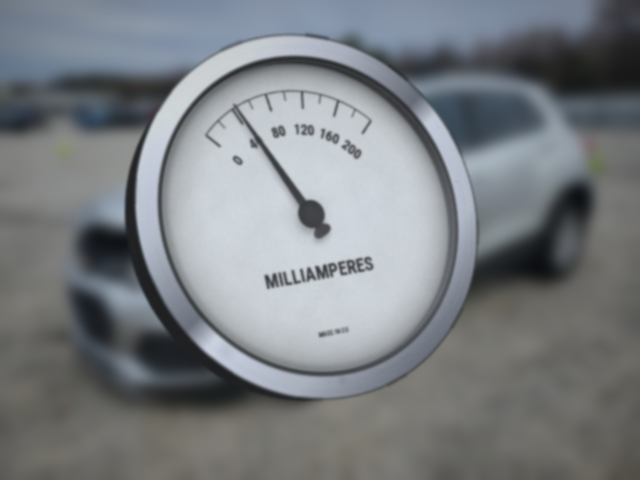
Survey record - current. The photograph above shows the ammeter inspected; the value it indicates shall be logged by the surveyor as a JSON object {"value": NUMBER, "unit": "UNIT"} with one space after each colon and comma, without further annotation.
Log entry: {"value": 40, "unit": "mA"}
